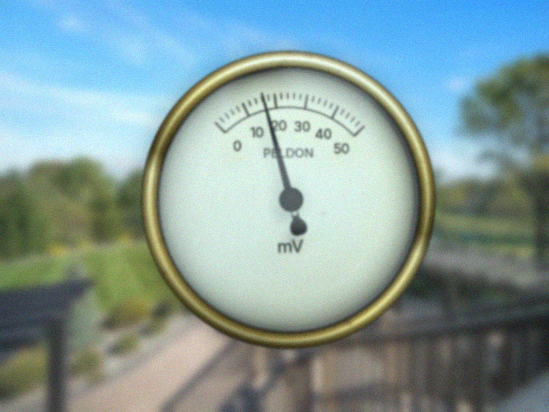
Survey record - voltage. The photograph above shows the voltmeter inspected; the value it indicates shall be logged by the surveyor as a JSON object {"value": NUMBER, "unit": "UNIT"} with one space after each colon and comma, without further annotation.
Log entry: {"value": 16, "unit": "mV"}
